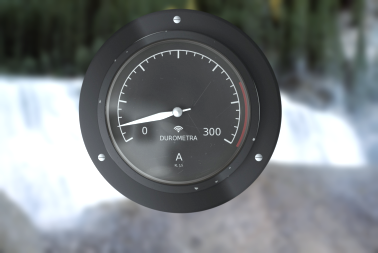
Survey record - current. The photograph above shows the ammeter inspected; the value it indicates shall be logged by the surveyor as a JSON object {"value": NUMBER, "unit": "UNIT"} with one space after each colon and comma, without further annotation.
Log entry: {"value": 20, "unit": "A"}
